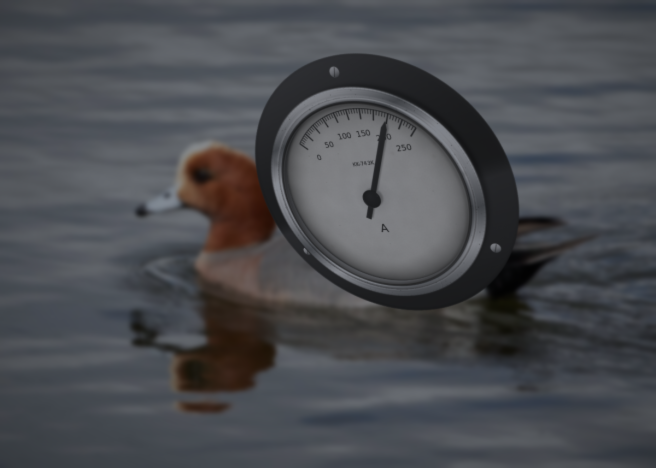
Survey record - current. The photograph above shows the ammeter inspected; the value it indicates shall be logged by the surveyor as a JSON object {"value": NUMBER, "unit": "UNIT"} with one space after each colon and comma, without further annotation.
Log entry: {"value": 200, "unit": "A"}
